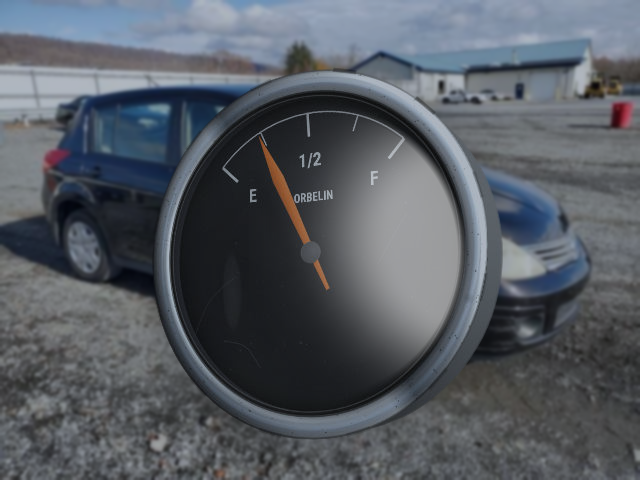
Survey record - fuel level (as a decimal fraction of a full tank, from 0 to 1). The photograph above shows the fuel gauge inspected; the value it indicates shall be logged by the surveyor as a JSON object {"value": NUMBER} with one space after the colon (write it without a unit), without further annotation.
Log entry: {"value": 0.25}
